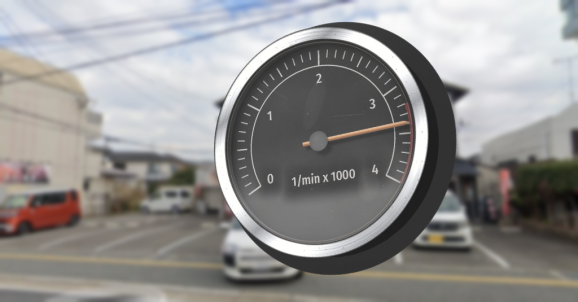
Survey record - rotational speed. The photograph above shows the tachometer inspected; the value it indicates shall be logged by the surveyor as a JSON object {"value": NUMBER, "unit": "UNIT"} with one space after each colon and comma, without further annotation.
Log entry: {"value": 3400, "unit": "rpm"}
